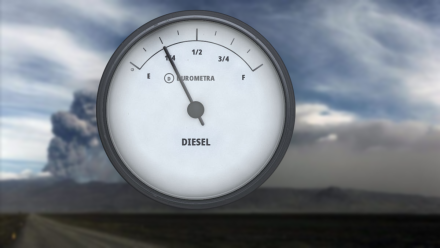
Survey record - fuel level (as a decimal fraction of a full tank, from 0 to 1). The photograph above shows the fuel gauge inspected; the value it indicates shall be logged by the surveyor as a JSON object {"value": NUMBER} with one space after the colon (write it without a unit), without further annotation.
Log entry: {"value": 0.25}
